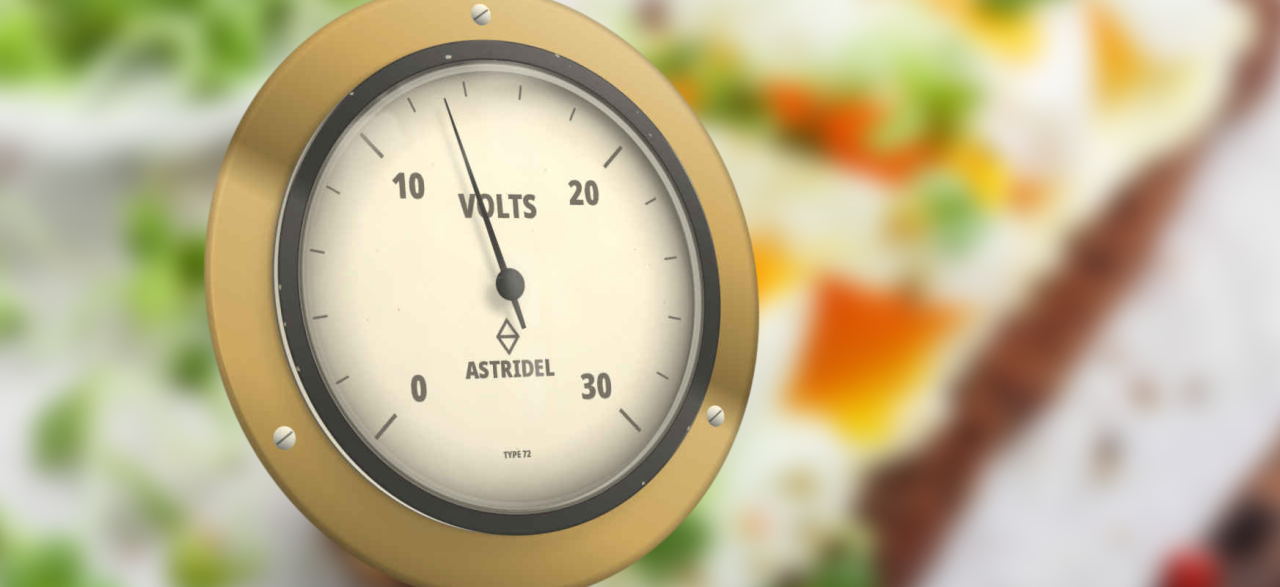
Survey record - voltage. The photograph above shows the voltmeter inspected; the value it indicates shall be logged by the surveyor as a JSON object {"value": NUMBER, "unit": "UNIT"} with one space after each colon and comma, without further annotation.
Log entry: {"value": 13, "unit": "V"}
